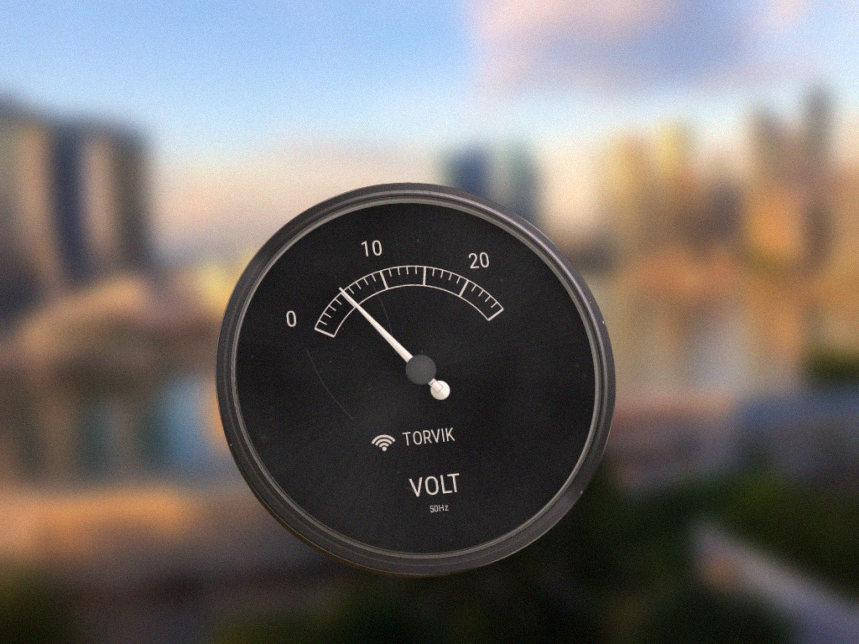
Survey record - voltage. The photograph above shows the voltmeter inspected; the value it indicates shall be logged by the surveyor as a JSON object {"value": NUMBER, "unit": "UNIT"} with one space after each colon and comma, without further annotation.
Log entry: {"value": 5, "unit": "V"}
